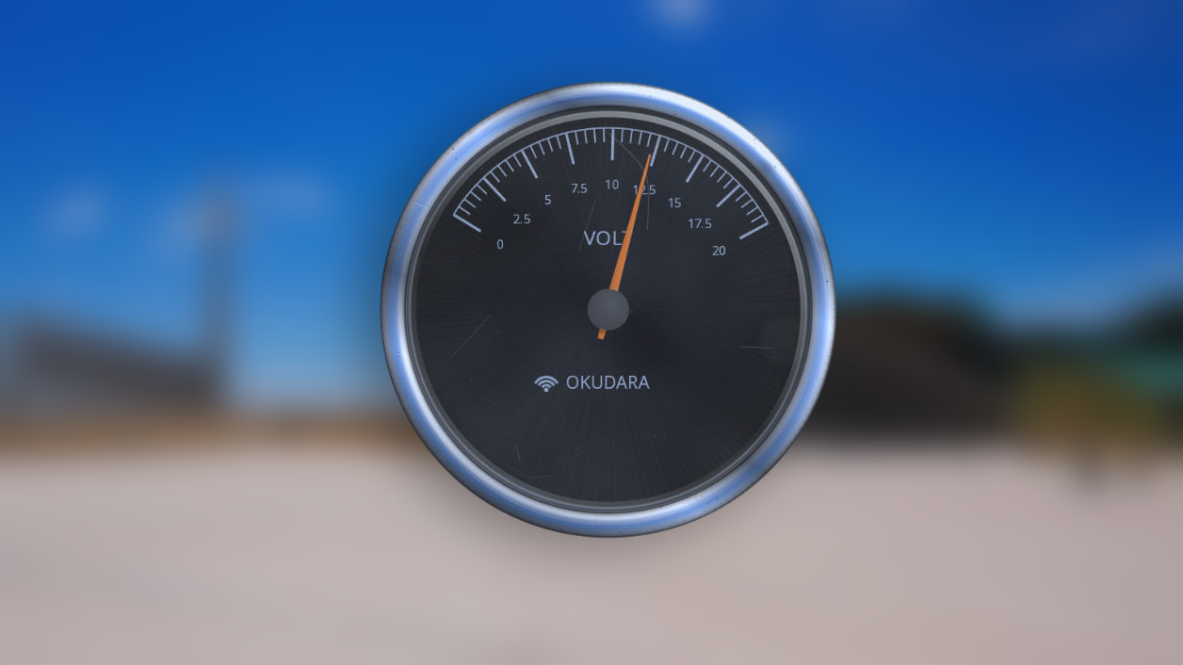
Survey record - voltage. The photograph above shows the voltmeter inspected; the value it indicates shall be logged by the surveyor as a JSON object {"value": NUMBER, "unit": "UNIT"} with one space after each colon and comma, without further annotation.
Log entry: {"value": 12.25, "unit": "V"}
